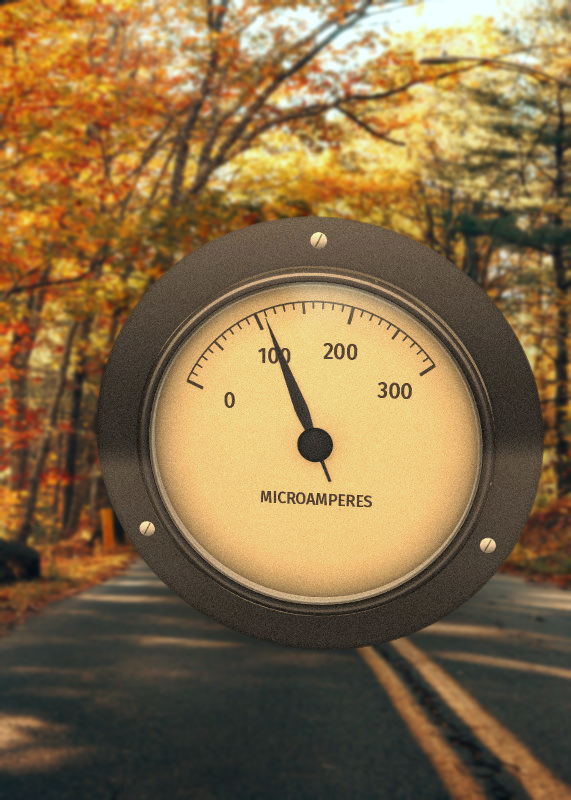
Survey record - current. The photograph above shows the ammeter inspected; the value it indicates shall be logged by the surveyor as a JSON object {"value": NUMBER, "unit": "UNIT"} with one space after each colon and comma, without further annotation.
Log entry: {"value": 110, "unit": "µA"}
